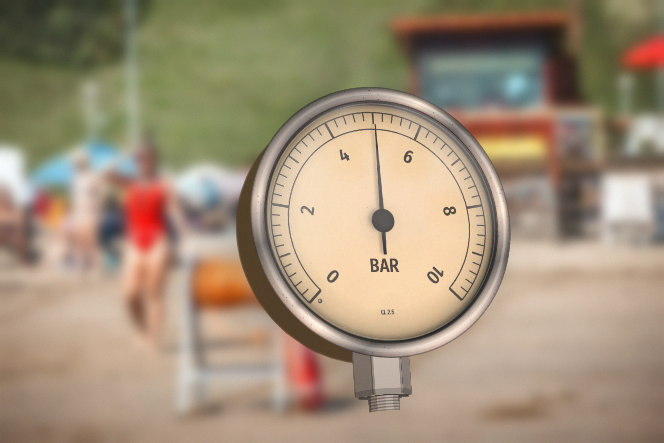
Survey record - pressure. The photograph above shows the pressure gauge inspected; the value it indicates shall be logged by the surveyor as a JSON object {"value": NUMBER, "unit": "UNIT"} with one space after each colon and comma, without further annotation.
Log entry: {"value": 5, "unit": "bar"}
